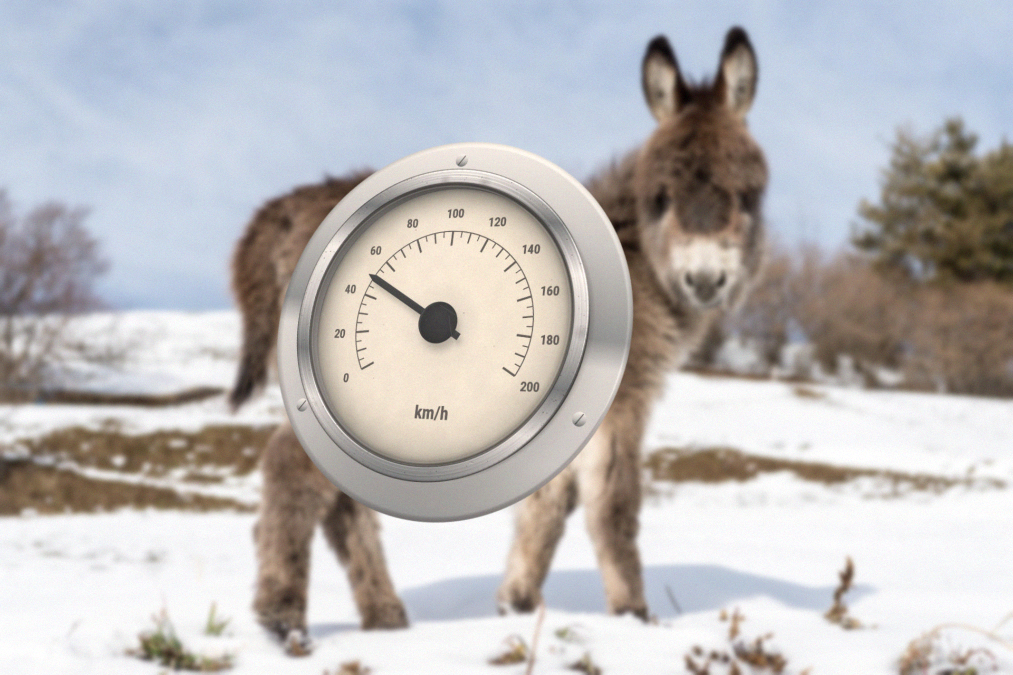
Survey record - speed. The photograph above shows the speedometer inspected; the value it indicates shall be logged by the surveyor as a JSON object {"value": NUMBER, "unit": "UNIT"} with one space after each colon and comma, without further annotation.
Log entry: {"value": 50, "unit": "km/h"}
